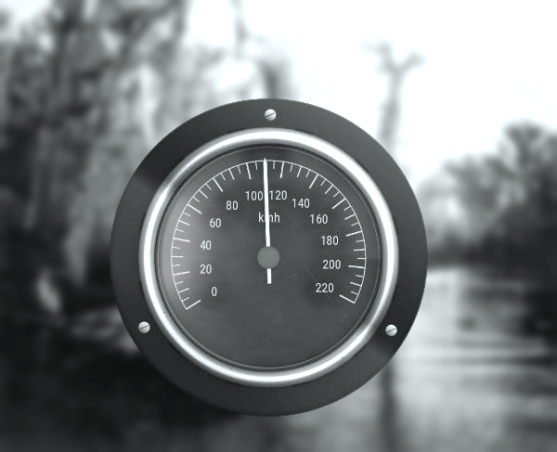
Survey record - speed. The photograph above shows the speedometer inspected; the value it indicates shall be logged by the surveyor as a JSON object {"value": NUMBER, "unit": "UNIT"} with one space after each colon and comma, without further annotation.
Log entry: {"value": 110, "unit": "km/h"}
